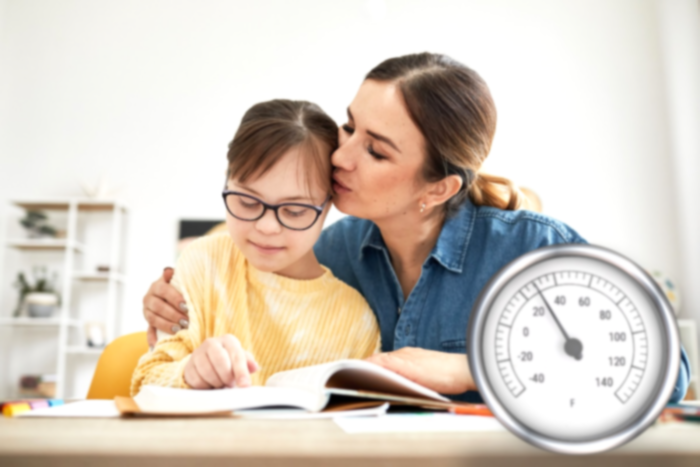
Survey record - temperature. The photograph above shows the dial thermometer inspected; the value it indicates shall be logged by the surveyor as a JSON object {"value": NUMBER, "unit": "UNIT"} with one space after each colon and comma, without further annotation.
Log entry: {"value": 28, "unit": "°F"}
